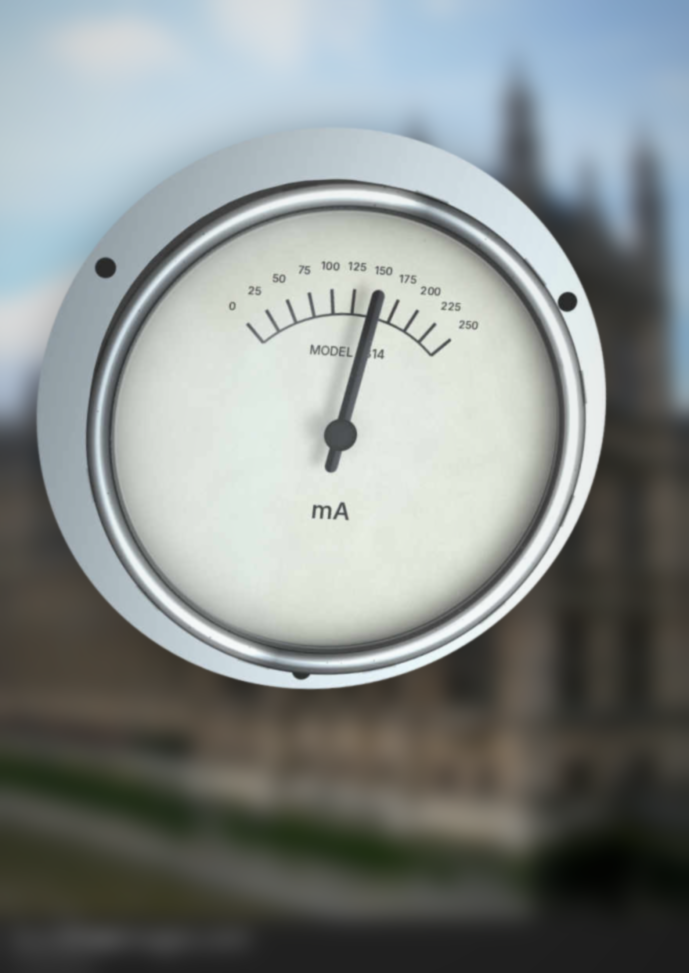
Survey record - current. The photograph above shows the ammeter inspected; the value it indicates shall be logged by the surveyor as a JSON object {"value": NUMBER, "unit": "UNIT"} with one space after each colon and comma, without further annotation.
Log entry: {"value": 150, "unit": "mA"}
